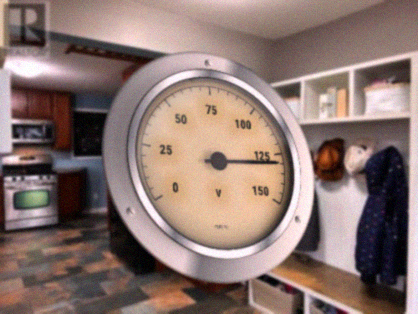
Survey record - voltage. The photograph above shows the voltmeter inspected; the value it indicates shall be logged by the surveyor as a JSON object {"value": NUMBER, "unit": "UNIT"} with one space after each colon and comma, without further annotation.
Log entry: {"value": 130, "unit": "V"}
